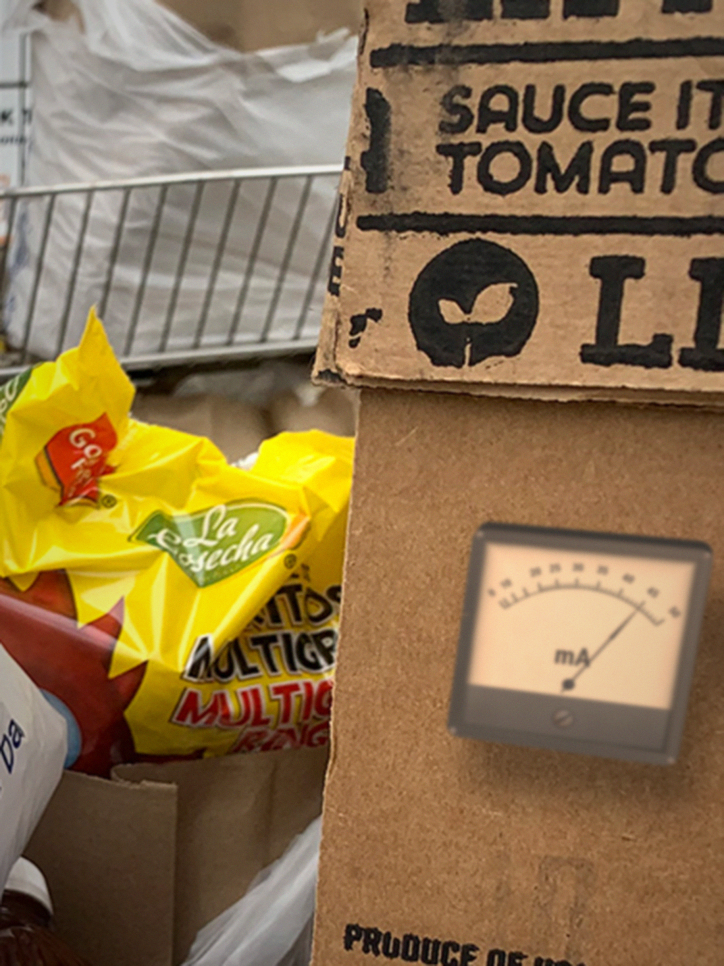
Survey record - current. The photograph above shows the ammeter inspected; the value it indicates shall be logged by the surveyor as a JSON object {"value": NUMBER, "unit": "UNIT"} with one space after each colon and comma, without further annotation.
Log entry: {"value": 45, "unit": "mA"}
